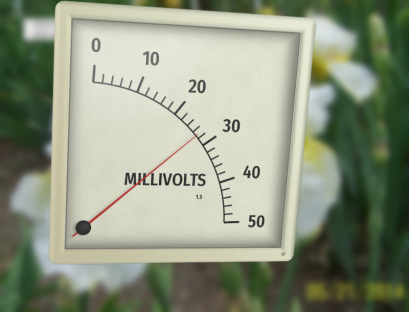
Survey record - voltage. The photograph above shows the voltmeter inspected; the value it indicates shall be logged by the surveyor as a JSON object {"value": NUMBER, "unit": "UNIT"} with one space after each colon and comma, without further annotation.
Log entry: {"value": 27, "unit": "mV"}
